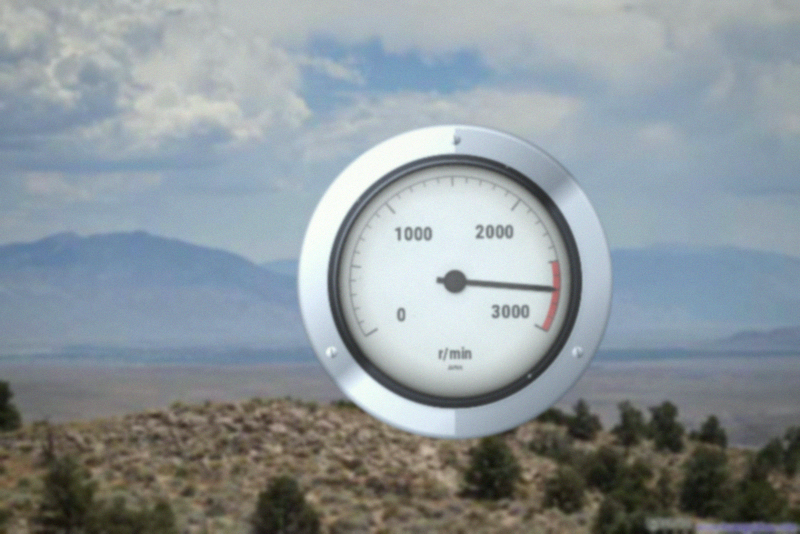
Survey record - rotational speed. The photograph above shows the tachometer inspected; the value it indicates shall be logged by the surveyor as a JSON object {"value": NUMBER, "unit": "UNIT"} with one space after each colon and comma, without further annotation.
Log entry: {"value": 2700, "unit": "rpm"}
